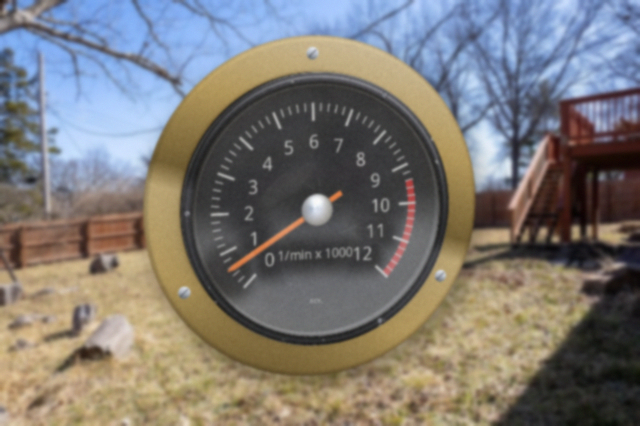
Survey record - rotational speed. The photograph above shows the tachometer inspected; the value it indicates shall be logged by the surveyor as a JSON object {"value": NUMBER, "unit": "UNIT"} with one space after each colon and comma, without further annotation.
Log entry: {"value": 600, "unit": "rpm"}
